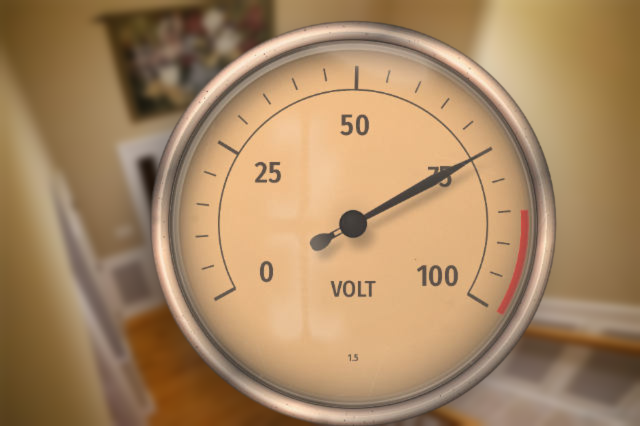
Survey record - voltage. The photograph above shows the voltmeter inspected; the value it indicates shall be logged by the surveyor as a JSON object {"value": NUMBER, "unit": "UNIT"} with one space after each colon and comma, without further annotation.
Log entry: {"value": 75, "unit": "V"}
